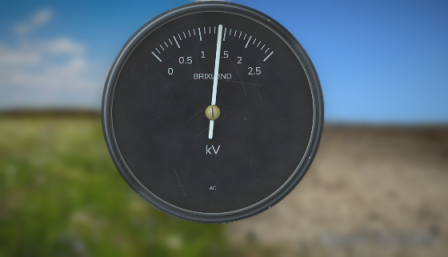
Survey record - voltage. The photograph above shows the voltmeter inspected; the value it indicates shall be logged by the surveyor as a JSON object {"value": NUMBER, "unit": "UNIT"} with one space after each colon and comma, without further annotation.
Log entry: {"value": 1.4, "unit": "kV"}
